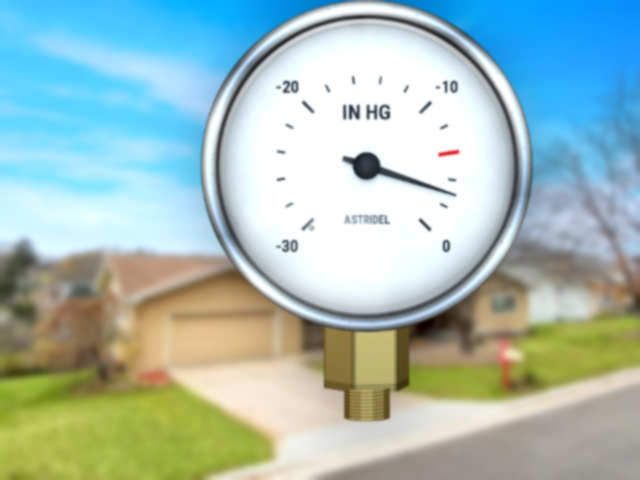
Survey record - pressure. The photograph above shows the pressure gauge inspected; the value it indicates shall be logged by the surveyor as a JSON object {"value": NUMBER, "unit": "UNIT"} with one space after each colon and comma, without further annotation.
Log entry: {"value": -3, "unit": "inHg"}
